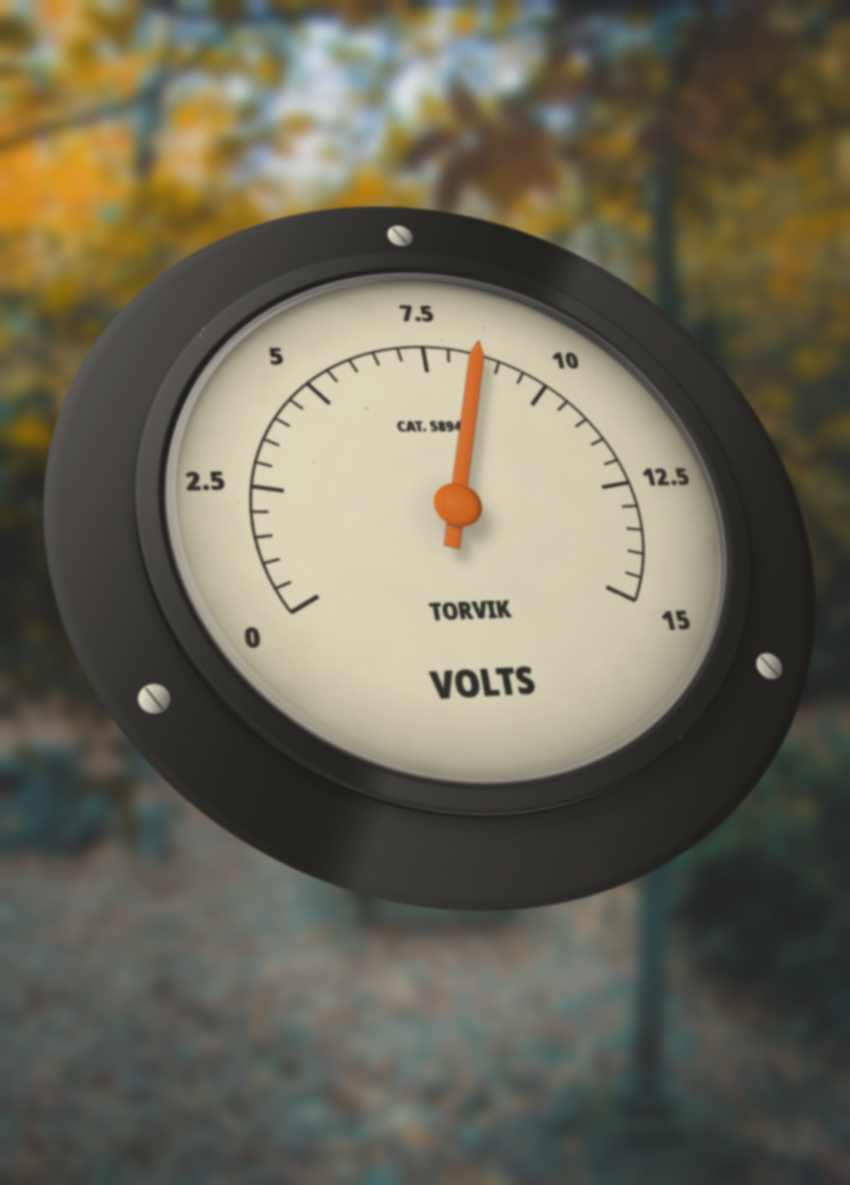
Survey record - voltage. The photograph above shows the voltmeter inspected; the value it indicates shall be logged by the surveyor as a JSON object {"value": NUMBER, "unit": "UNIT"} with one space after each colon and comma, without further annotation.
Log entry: {"value": 8.5, "unit": "V"}
